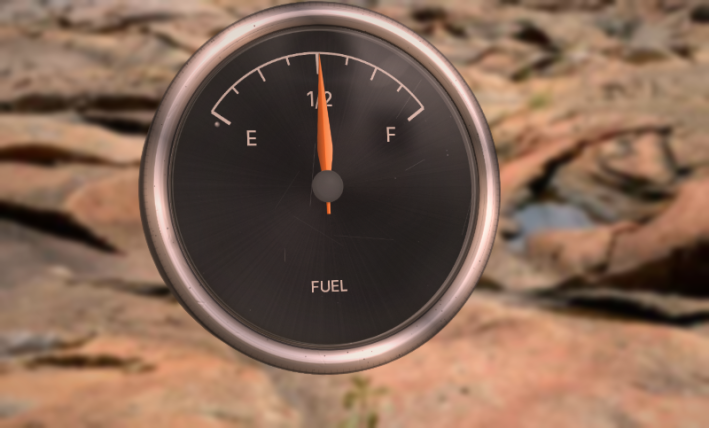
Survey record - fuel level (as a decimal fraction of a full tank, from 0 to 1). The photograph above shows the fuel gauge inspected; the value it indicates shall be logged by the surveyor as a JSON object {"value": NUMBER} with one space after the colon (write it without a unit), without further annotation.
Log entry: {"value": 0.5}
